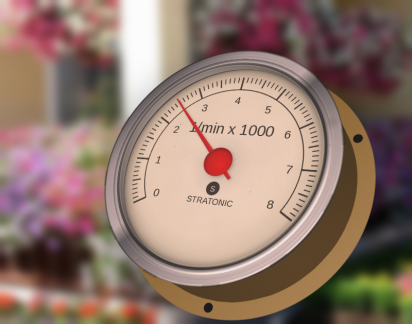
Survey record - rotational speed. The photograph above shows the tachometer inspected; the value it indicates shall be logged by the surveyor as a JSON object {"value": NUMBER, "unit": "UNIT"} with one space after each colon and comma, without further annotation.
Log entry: {"value": 2500, "unit": "rpm"}
